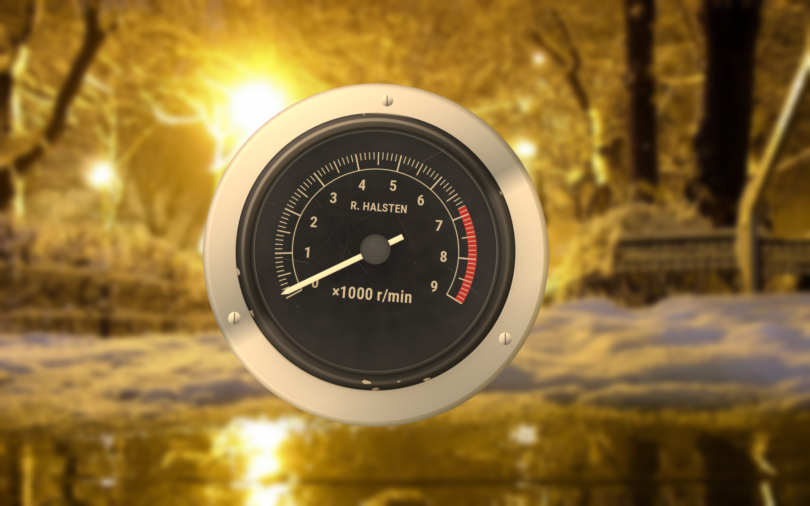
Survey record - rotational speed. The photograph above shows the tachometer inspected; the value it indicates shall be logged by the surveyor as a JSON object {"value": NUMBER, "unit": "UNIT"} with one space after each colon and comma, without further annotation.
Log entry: {"value": 100, "unit": "rpm"}
